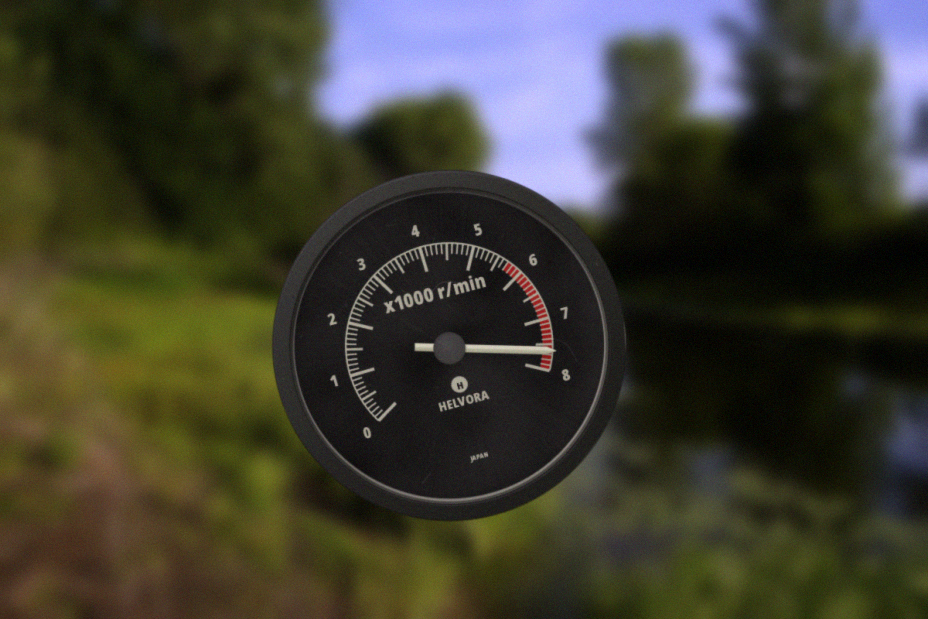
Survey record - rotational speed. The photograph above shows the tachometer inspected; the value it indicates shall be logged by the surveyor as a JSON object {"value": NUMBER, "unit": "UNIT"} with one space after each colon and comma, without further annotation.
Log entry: {"value": 7600, "unit": "rpm"}
